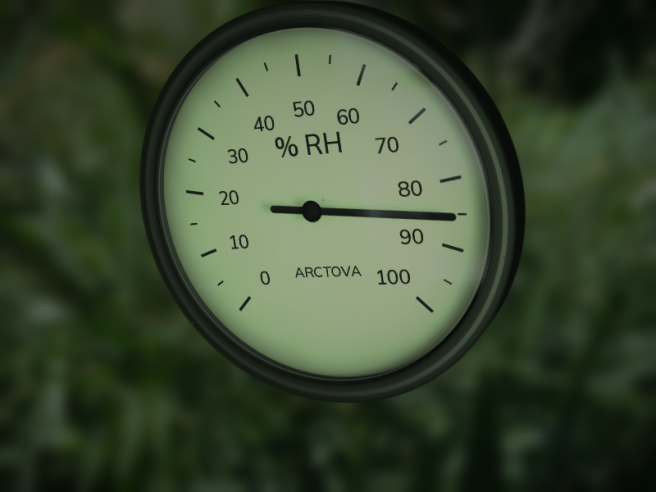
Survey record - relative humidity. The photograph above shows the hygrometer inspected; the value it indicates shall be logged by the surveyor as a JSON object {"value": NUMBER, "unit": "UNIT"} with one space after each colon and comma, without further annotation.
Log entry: {"value": 85, "unit": "%"}
